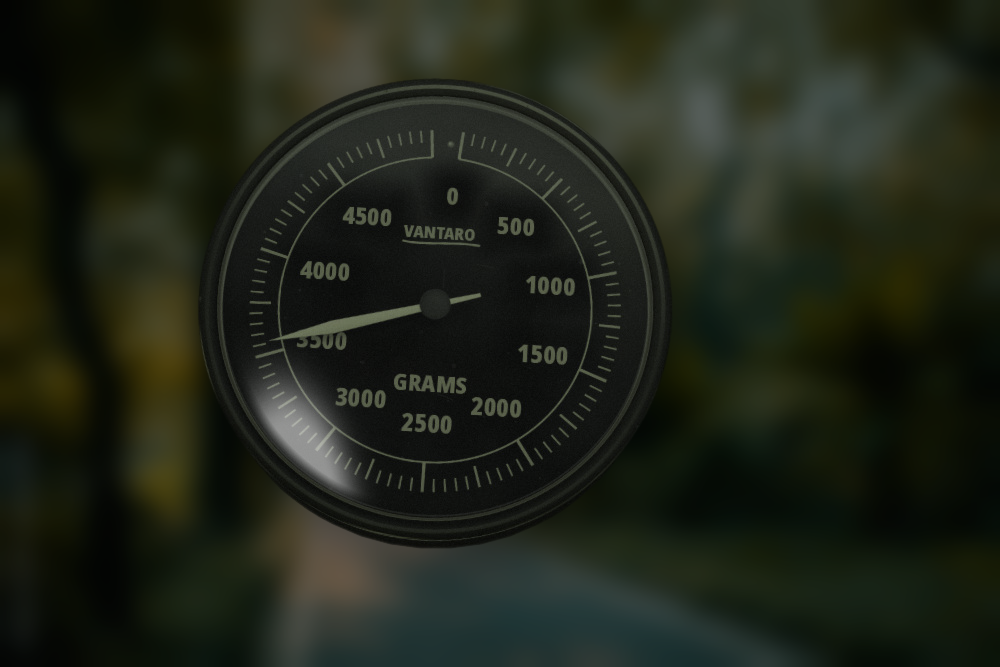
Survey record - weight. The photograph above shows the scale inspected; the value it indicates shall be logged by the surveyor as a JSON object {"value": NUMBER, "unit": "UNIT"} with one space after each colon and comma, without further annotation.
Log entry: {"value": 3550, "unit": "g"}
